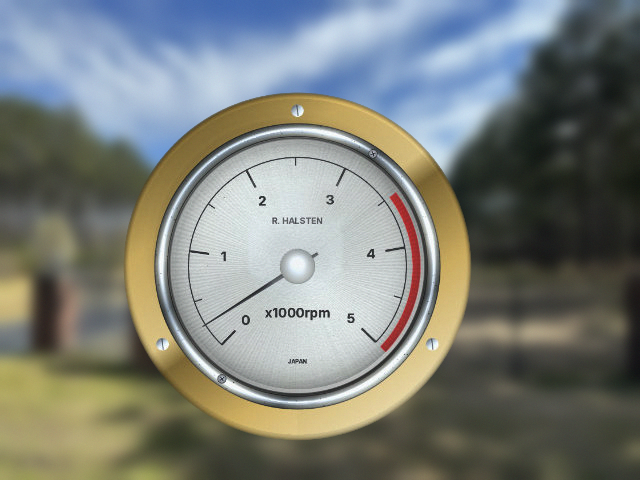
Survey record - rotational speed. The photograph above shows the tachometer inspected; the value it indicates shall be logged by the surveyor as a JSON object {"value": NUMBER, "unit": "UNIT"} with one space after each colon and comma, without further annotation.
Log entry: {"value": 250, "unit": "rpm"}
